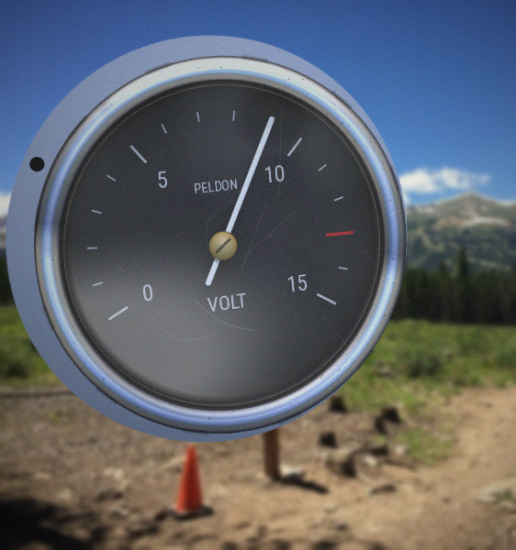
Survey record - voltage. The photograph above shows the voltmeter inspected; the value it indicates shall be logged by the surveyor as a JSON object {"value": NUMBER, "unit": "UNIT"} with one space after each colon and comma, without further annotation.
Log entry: {"value": 9, "unit": "V"}
